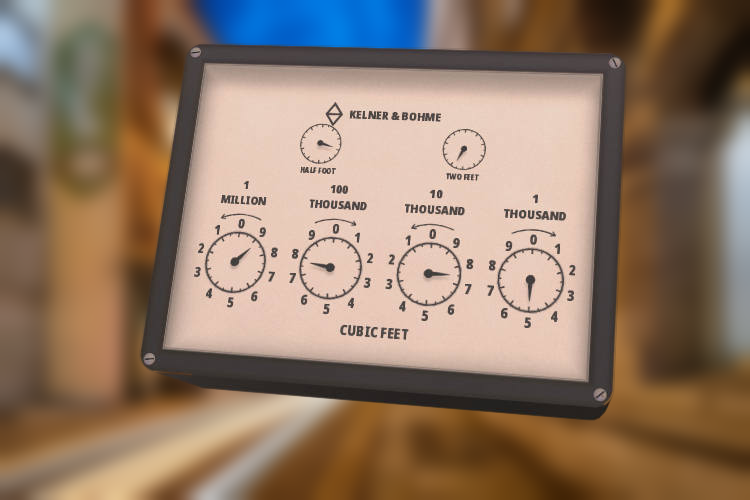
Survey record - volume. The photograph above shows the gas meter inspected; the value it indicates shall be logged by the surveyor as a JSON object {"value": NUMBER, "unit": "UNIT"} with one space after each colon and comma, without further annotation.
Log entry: {"value": 877500, "unit": "ft³"}
